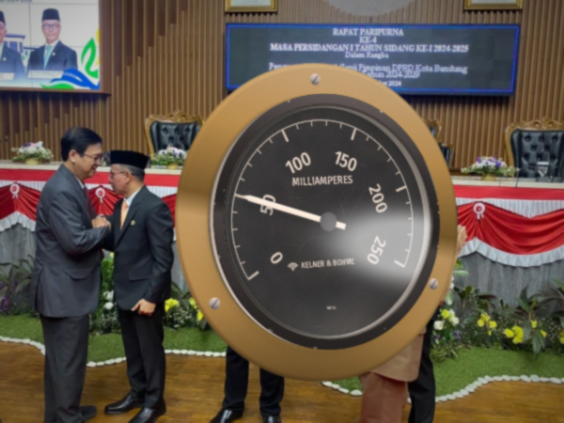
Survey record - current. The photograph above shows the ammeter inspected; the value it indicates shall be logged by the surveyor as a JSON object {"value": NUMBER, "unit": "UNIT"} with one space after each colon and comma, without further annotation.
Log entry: {"value": 50, "unit": "mA"}
